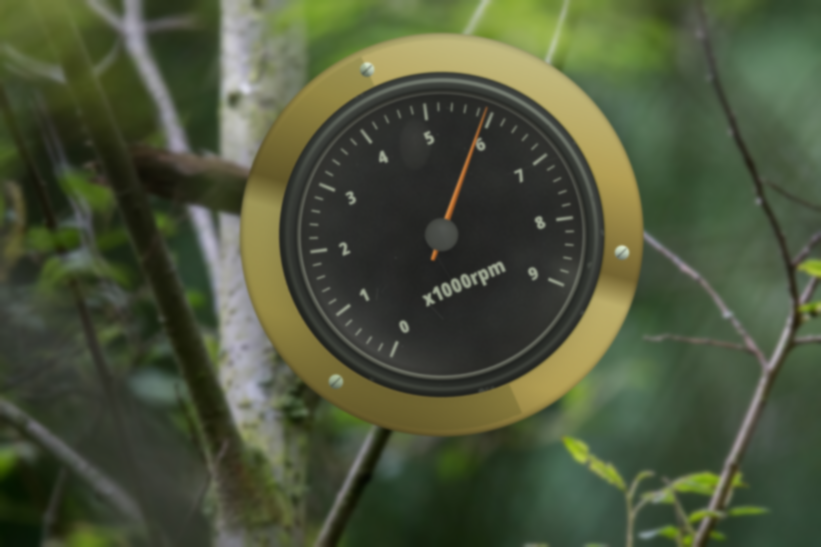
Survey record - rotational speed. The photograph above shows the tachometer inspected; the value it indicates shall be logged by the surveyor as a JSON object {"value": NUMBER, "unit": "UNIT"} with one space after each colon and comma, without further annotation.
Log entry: {"value": 5900, "unit": "rpm"}
